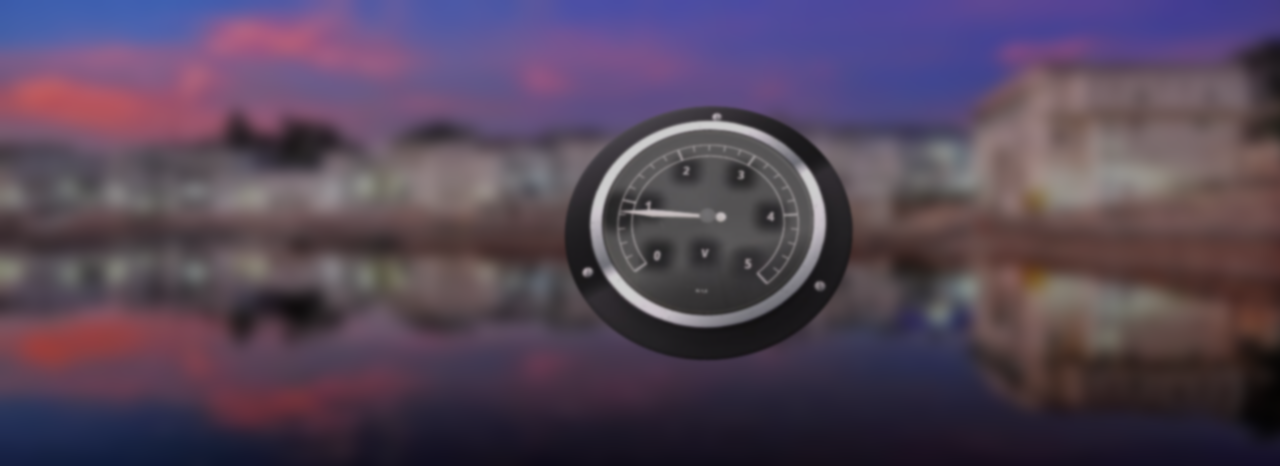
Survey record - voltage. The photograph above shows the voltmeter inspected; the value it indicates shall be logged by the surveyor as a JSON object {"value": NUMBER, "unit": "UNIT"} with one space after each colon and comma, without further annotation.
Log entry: {"value": 0.8, "unit": "V"}
